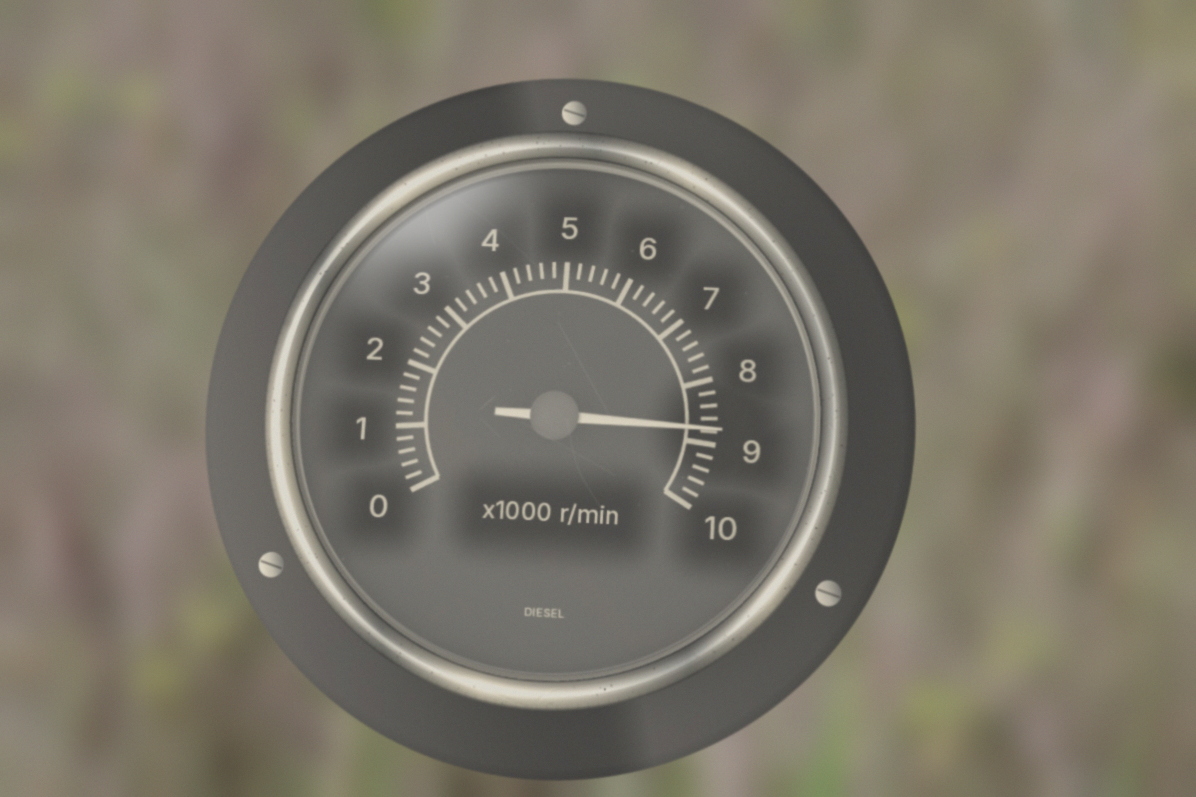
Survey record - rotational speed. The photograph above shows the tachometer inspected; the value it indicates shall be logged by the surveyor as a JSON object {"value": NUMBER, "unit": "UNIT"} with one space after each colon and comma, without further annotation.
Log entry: {"value": 8800, "unit": "rpm"}
